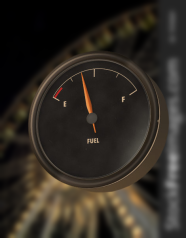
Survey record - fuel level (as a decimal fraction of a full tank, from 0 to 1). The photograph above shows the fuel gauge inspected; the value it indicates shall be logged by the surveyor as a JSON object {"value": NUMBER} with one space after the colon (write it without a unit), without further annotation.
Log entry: {"value": 0.375}
